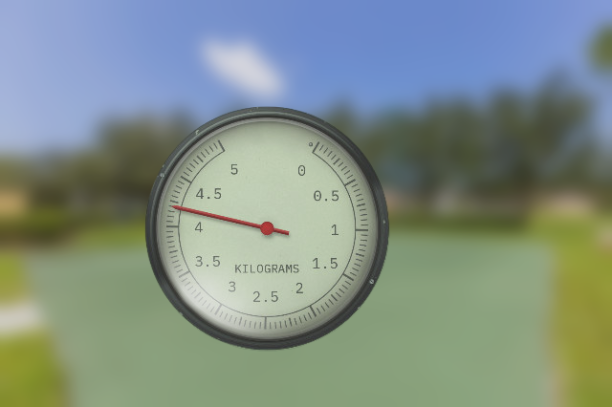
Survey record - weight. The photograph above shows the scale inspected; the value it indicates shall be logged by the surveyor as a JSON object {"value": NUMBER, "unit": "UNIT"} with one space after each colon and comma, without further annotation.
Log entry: {"value": 4.2, "unit": "kg"}
